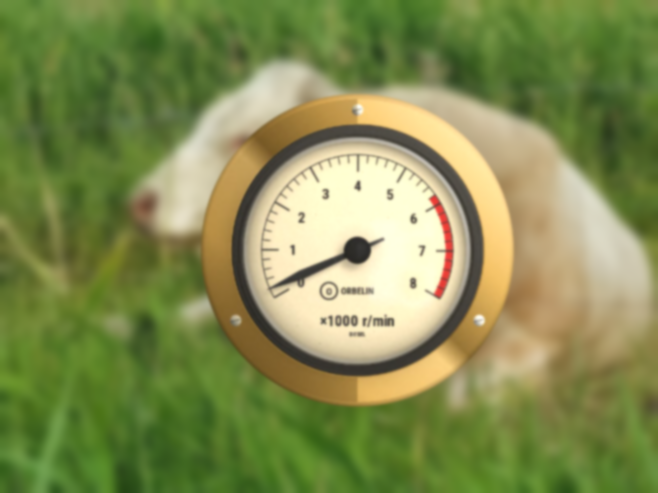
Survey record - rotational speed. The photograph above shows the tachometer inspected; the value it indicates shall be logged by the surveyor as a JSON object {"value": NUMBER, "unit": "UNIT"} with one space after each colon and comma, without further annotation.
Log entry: {"value": 200, "unit": "rpm"}
